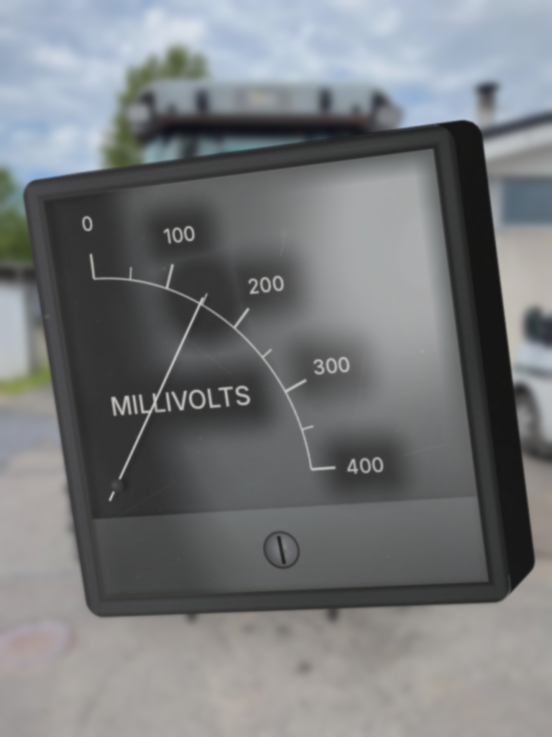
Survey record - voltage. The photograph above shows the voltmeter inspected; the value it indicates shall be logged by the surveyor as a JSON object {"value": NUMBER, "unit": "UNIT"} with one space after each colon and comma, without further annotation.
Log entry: {"value": 150, "unit": "mV"}
